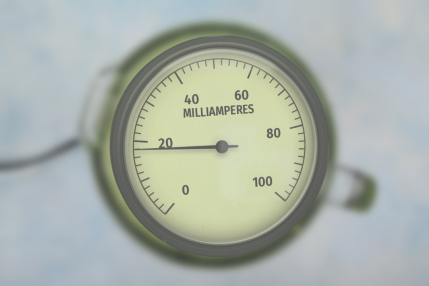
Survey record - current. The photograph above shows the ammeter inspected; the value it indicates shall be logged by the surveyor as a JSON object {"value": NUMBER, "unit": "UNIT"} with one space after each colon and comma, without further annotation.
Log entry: {"value": 18, "unit": "mA"}
